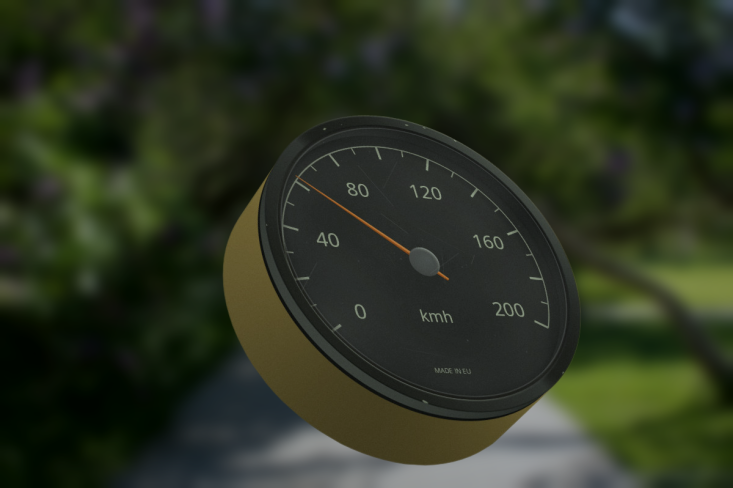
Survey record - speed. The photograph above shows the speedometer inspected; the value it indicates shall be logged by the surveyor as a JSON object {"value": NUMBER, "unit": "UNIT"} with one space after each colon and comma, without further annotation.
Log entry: {"value": 60, "unit": "km/h"}
